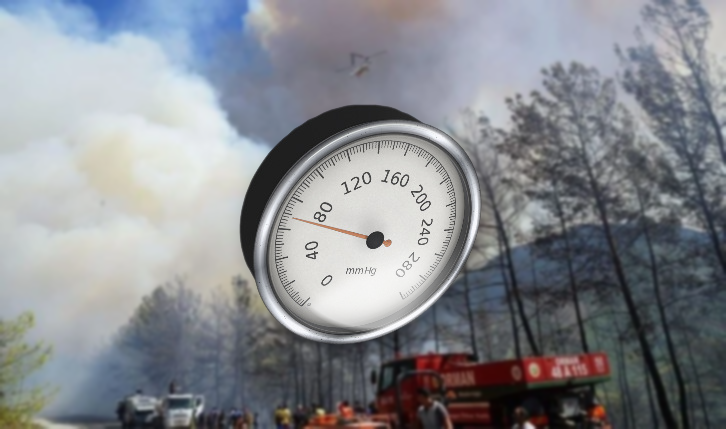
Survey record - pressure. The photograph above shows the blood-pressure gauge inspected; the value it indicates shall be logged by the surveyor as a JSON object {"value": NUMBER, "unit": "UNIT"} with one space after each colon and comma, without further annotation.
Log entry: {"value": 70, "unit": "mmHg"}
